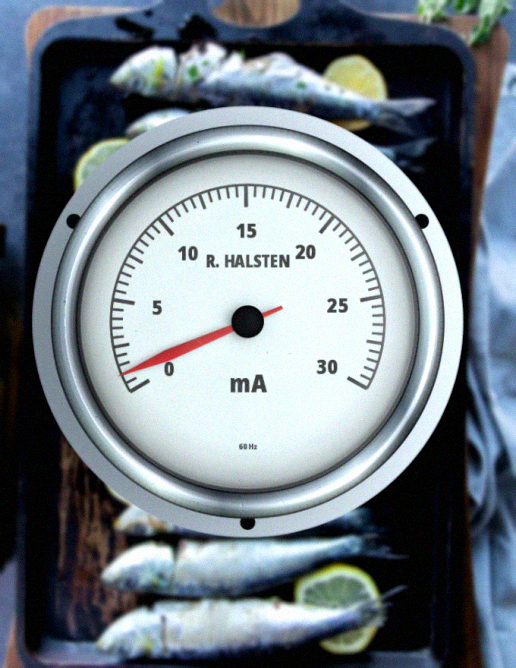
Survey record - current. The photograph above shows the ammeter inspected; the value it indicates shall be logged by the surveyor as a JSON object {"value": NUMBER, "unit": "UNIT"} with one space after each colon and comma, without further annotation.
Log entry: {"value": 1, "unit": "mA"}
